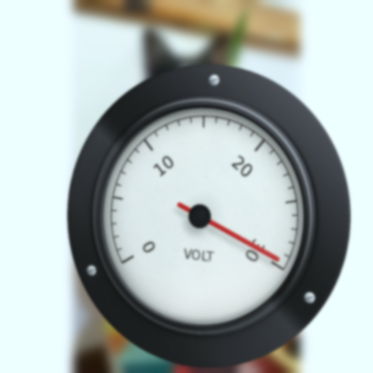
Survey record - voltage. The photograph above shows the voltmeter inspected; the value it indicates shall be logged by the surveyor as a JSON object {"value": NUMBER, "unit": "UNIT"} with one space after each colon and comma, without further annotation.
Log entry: {"value": 29.5, "unit": "V"}
